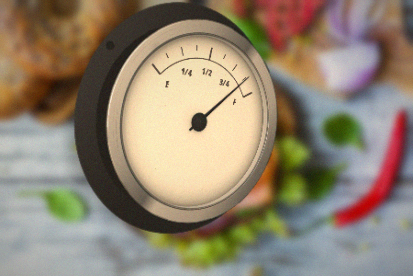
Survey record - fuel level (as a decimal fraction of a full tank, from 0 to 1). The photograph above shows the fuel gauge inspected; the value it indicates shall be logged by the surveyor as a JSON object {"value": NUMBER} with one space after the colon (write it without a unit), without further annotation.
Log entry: {"value": 0.875}
